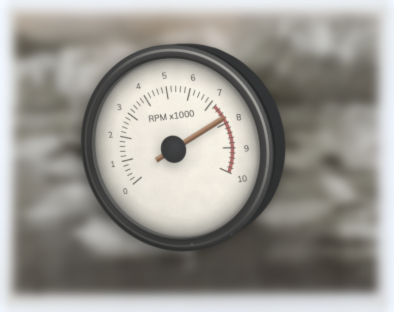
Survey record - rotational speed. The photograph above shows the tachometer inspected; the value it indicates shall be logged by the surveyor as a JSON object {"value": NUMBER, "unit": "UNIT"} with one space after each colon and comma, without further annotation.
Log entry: {"value": 7800, "unit": "rpm"}
